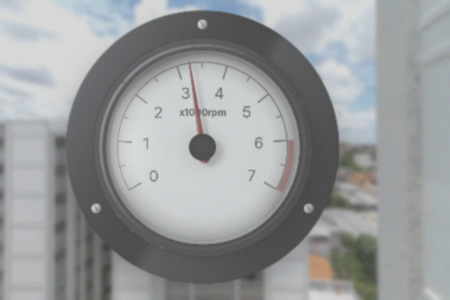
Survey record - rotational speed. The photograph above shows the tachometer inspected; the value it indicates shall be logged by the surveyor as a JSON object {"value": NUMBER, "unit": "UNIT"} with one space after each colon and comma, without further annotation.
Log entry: {"value": 3250, "unit": "rpm"}
